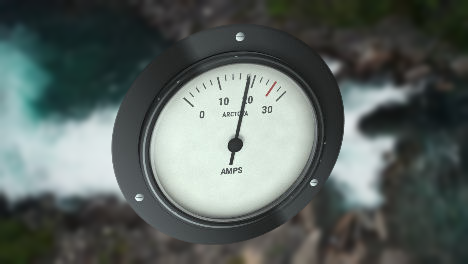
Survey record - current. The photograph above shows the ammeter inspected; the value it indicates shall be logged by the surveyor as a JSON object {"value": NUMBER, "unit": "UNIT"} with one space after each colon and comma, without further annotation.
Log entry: {"value": 18, "unit": "A"}
